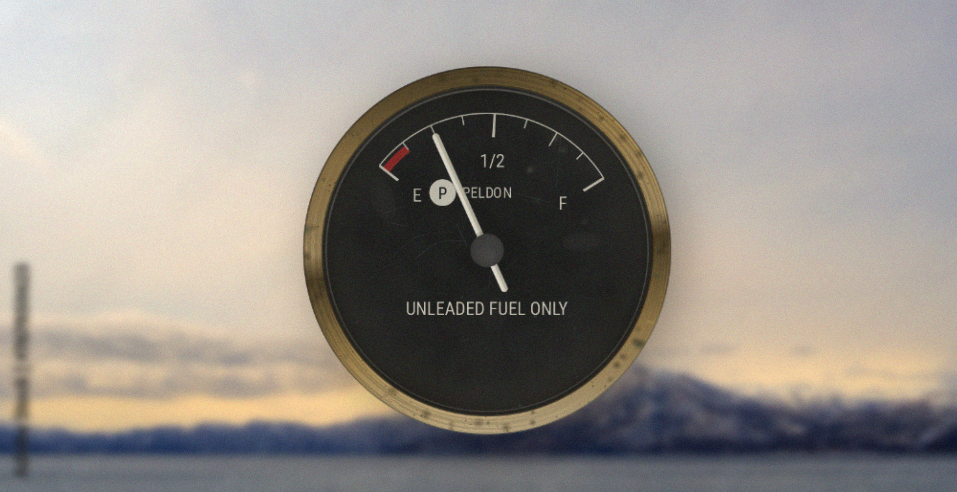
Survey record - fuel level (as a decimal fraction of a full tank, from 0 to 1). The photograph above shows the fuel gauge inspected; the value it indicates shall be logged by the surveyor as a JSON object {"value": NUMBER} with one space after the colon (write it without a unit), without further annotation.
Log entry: {"value": 0.25}
